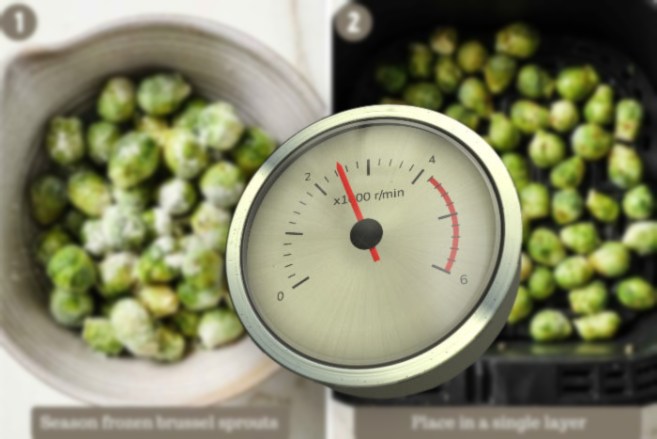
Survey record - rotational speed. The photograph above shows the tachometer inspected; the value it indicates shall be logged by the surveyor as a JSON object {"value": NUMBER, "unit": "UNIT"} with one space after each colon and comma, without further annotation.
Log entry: {"value": 2500, "unit": "rpm"}
